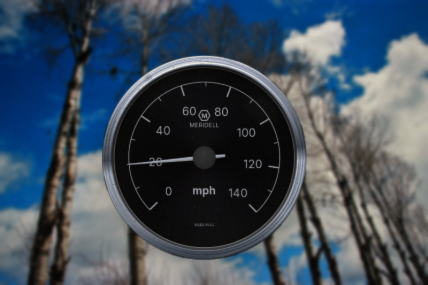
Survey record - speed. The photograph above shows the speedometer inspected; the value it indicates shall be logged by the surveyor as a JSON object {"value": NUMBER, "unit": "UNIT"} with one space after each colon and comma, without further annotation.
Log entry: {"value": 20, "unit": "mph"}
